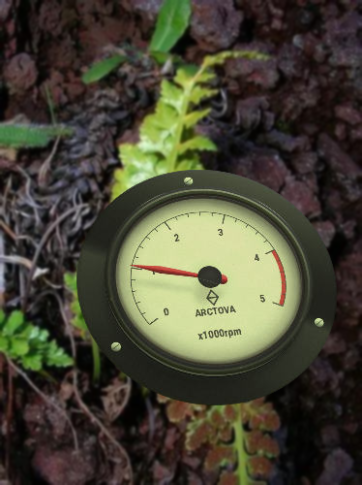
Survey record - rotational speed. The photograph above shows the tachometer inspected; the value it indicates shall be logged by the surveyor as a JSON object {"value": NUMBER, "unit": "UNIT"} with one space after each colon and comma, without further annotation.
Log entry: {"value": 1000, "unit": "rpm"}
